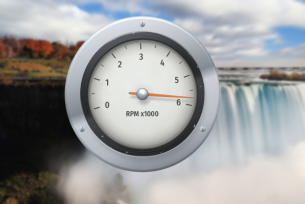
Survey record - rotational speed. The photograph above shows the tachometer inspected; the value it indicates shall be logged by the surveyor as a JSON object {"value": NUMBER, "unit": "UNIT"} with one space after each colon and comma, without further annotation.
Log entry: {"value": 5750, "unit": "rpm"}
